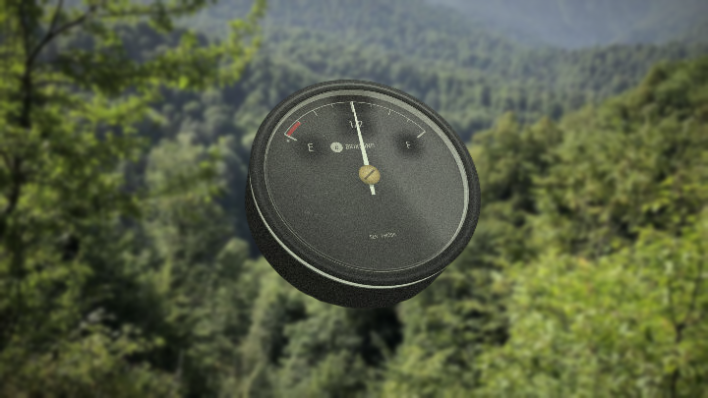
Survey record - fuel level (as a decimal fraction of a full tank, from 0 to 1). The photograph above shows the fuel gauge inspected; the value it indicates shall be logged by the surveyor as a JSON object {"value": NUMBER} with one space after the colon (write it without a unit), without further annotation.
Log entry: {"value": 0.5}
